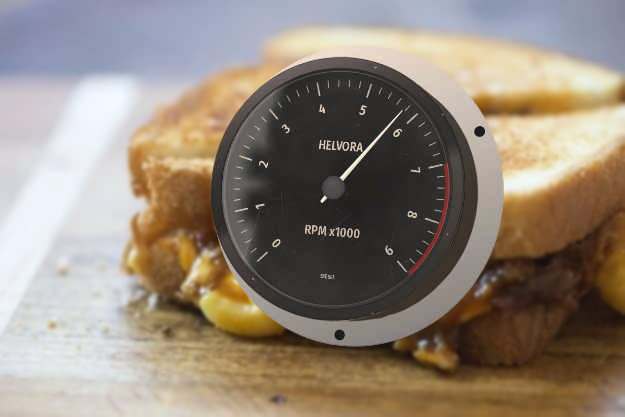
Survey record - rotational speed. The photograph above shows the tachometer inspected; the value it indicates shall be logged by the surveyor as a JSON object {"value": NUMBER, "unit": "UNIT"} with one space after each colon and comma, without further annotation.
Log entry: {"value": 5800, "unit": "rpm"}
